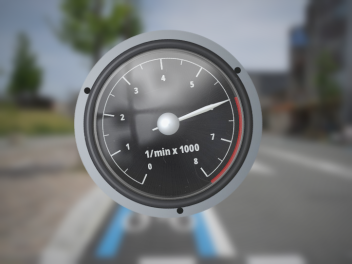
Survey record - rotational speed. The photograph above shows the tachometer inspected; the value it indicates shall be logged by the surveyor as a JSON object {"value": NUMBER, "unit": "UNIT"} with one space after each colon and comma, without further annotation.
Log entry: {"value": 6000, "unit": "rpm"}
